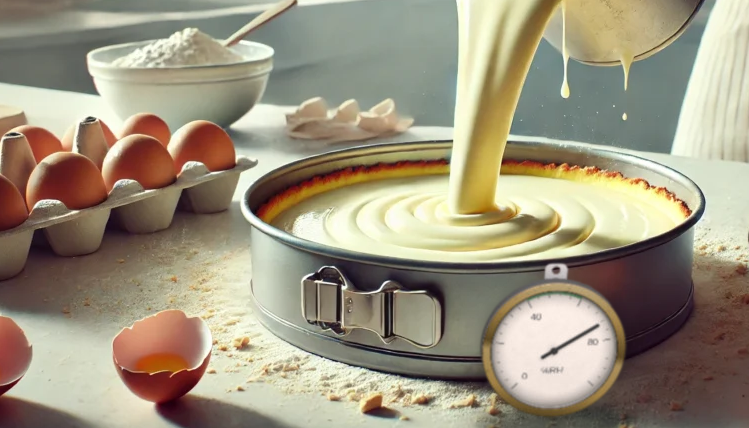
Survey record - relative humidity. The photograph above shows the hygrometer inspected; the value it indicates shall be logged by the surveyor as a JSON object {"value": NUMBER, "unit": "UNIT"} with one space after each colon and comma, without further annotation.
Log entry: {"value": 72, "unit": "%"}
